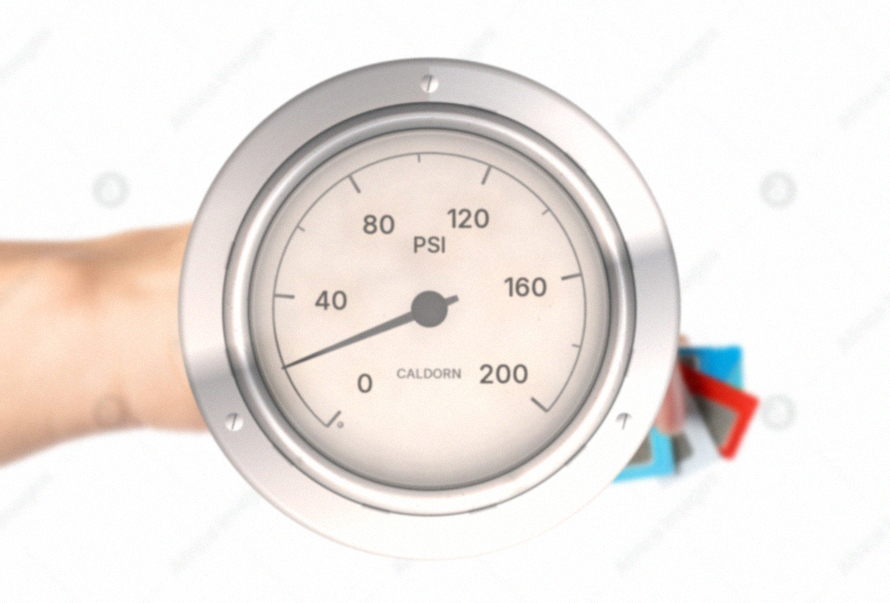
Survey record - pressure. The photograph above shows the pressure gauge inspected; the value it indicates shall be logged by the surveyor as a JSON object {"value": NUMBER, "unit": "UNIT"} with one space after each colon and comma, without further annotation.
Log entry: {"value": 20, "unit": "psi"}
